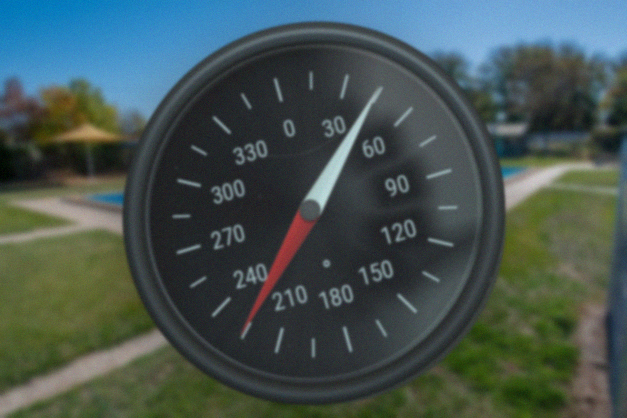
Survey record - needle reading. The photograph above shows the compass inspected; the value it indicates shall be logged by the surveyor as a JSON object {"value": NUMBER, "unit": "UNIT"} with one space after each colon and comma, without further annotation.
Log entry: {"value": 225, "unit": "°"}
